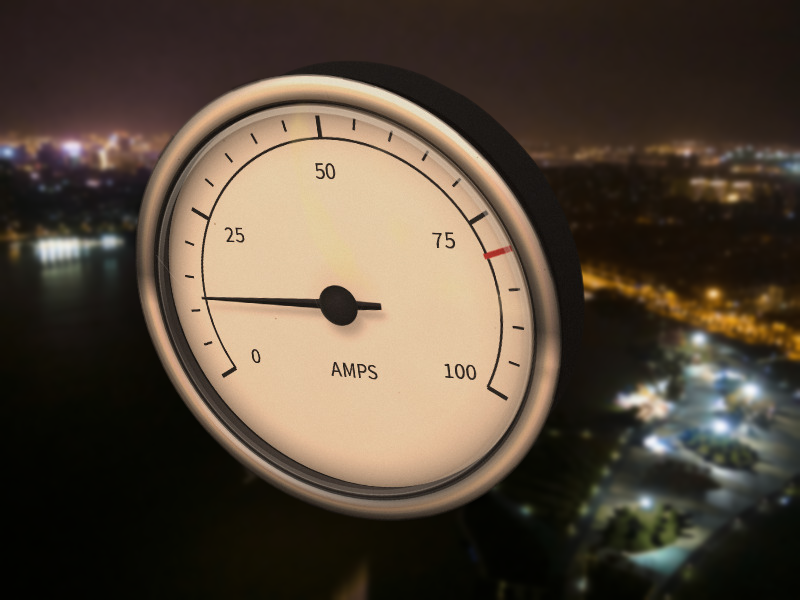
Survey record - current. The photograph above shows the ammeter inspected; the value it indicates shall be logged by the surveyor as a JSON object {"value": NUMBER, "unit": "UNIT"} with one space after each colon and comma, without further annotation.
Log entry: {"value": 12.5, "unit": "A"}
